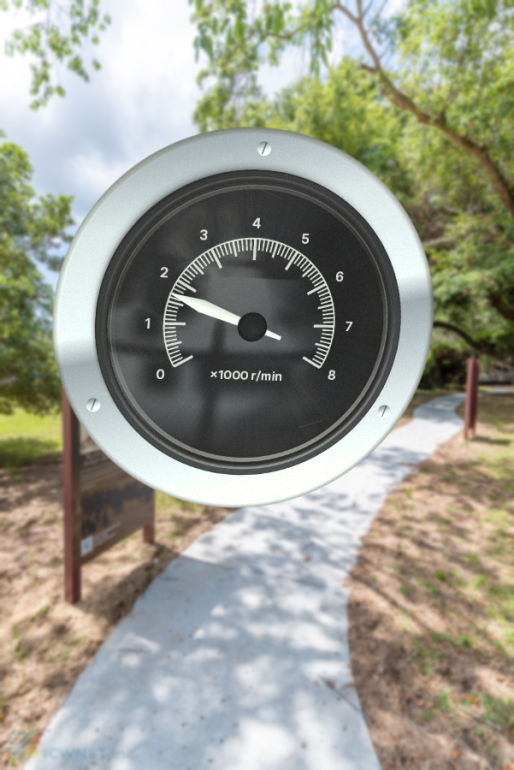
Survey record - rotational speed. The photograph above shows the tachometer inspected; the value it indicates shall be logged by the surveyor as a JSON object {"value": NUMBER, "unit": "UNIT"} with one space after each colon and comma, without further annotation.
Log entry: {"value": 1700, "unit": "rpm"}
